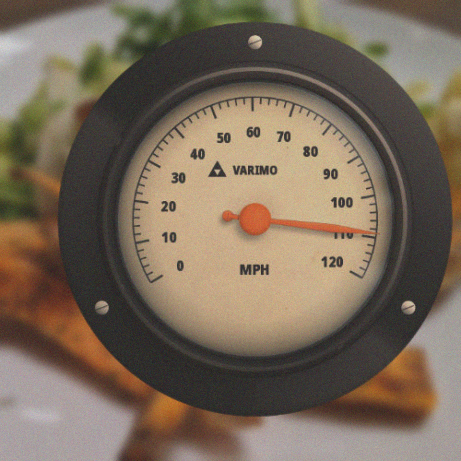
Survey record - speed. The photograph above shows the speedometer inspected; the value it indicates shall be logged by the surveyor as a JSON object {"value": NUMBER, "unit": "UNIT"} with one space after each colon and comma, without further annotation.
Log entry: {"value": 109, "unit": "mph"}
